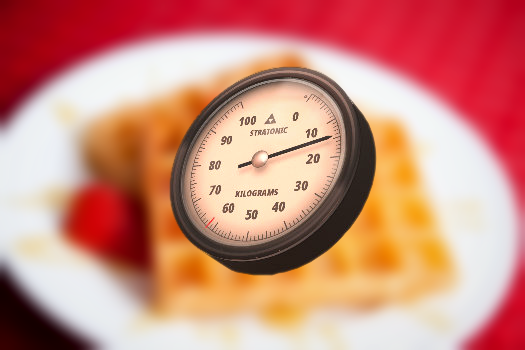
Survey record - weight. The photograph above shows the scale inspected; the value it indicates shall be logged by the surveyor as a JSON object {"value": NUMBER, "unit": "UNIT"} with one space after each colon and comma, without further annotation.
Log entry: {"value": 15, "unit": "kg"}
